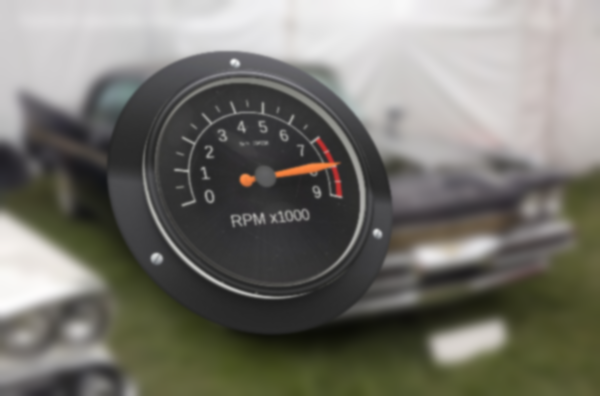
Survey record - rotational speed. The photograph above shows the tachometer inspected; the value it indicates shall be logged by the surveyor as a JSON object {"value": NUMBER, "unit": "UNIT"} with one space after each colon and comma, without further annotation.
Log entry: {"value": 8000, "unit": "rpm"}
